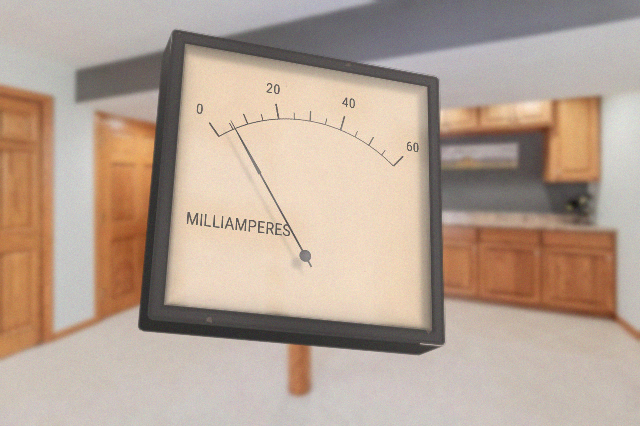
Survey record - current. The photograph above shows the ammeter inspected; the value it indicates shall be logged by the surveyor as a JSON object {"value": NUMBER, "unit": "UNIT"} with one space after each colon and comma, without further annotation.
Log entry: {"value": 5, "unit": "mA"}
